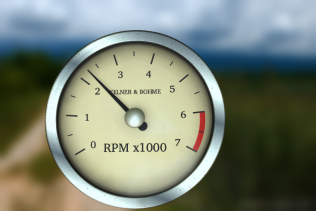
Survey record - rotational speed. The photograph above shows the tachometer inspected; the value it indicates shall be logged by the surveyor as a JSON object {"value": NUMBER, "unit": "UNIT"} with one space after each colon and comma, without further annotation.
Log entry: {"value": 2250, "unit": "rpm"}
